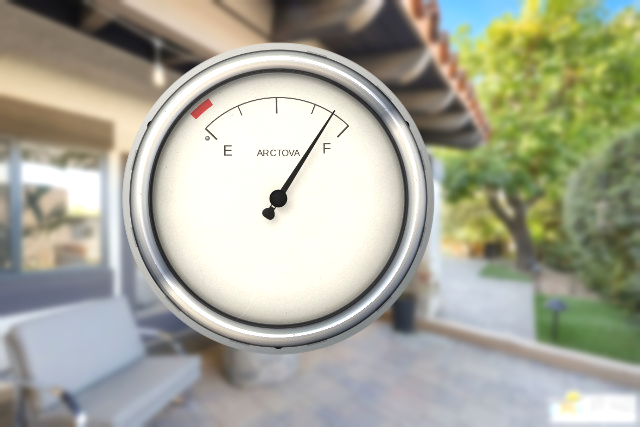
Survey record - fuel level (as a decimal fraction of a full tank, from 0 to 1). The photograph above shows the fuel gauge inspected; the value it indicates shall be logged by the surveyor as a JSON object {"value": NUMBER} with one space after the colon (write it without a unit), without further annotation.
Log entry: {"value": 0.875}
